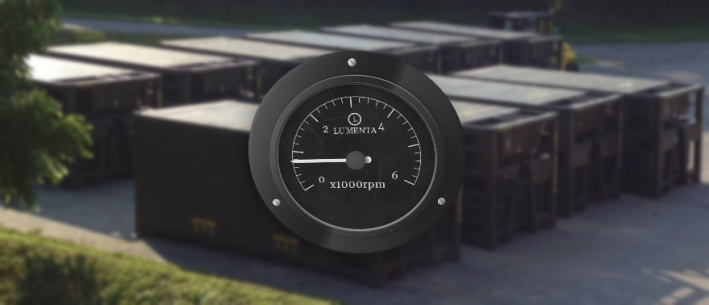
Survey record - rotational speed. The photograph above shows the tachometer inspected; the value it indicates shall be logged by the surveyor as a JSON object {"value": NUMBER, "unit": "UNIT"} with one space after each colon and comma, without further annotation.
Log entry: {"value": 800, "unit": "rpm"}
